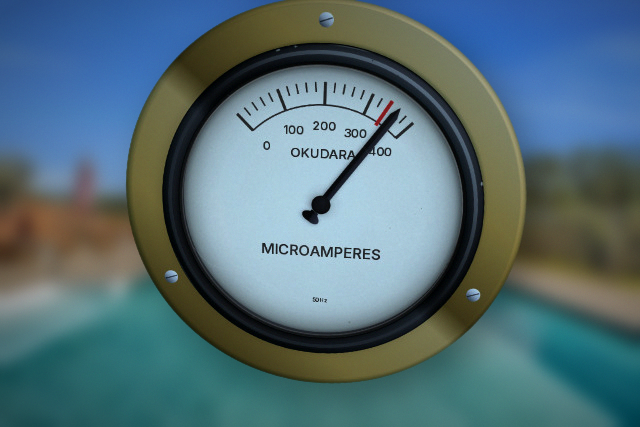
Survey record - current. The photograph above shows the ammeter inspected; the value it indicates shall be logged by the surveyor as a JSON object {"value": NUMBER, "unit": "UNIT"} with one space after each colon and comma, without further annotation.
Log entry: {"value": 360, "unit": "µA"}
